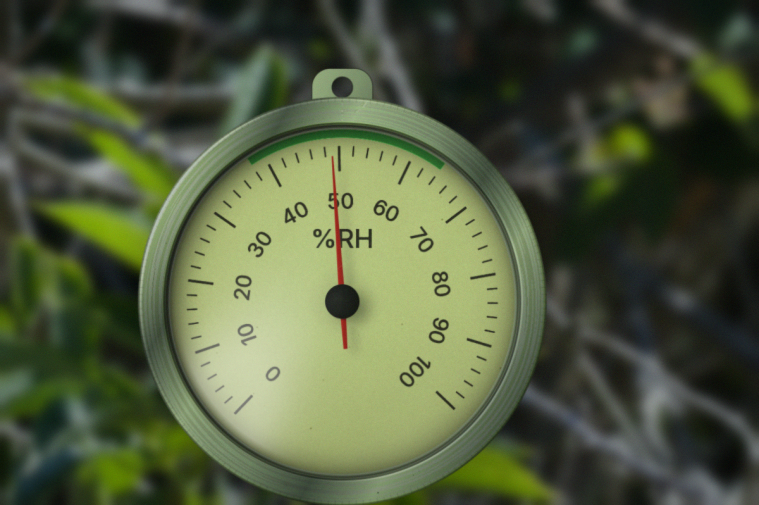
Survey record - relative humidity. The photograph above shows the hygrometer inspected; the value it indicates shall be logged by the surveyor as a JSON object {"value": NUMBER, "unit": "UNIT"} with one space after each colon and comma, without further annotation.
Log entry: {"value": 49, "unit": "%"}
